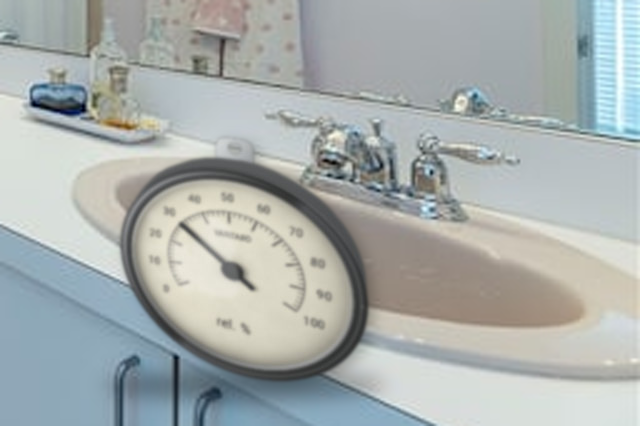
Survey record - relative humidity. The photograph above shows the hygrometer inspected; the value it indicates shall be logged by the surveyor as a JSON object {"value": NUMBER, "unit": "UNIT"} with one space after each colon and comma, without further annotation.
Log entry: {"value": 30, "unit": "%"}
